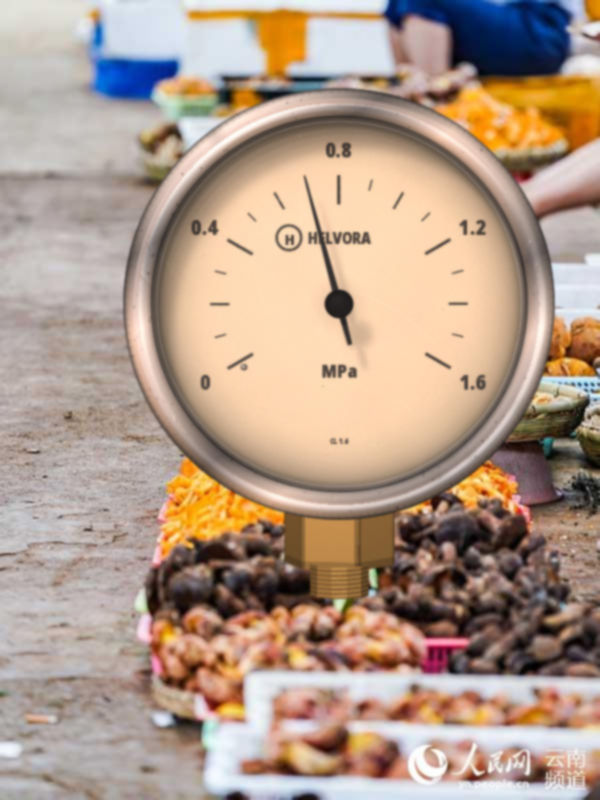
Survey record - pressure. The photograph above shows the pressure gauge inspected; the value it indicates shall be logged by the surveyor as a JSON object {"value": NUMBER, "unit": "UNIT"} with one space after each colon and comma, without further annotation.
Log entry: {"value": 0.7, "unit": "MPa"}
